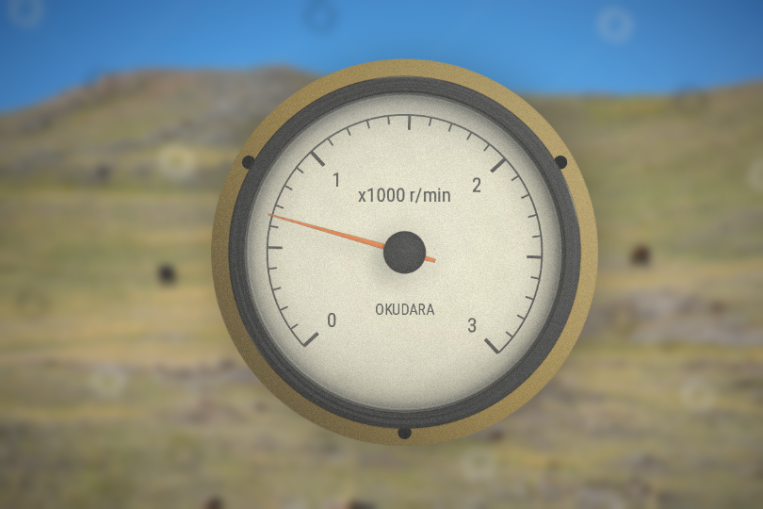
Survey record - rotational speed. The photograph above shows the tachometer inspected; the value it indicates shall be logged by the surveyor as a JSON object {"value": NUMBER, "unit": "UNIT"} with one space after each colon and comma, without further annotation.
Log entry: {"value": 650, "unit": "rpm"}
